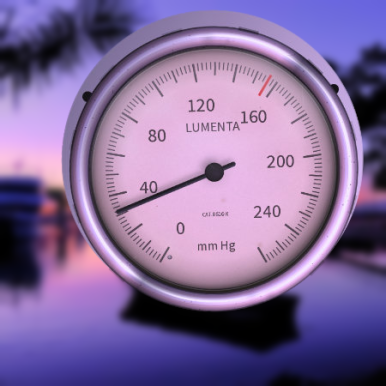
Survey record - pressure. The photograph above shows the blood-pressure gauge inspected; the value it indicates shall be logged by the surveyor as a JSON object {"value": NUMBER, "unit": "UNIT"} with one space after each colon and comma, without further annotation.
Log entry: {"value": 32, "unit": "mmHg"}
